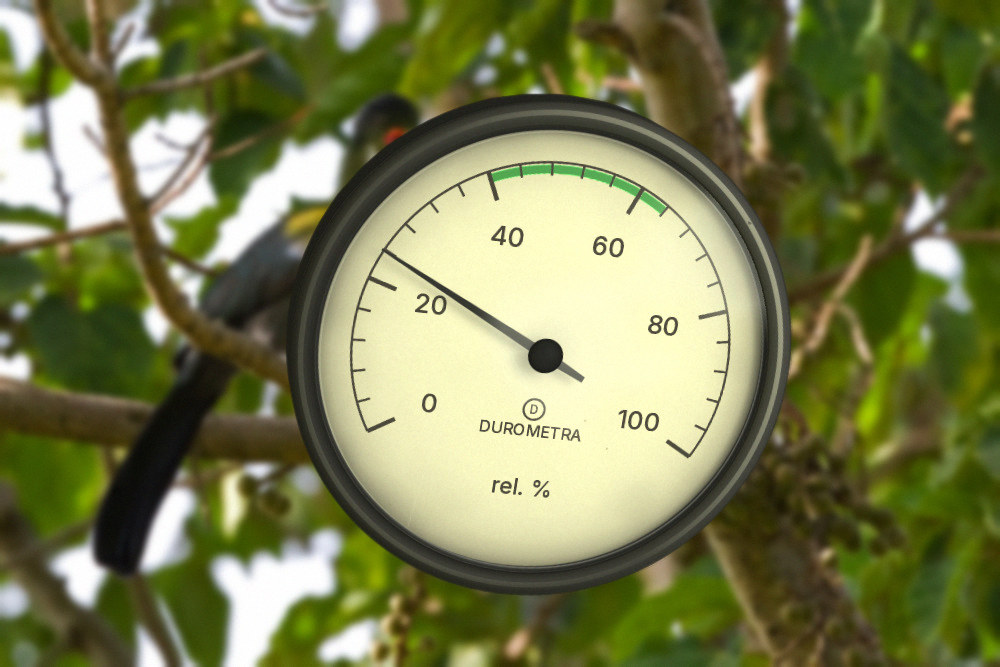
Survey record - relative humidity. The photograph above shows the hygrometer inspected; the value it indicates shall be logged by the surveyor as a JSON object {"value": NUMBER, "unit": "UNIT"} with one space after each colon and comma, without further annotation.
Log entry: {"value": 24, "unit": "%"}
